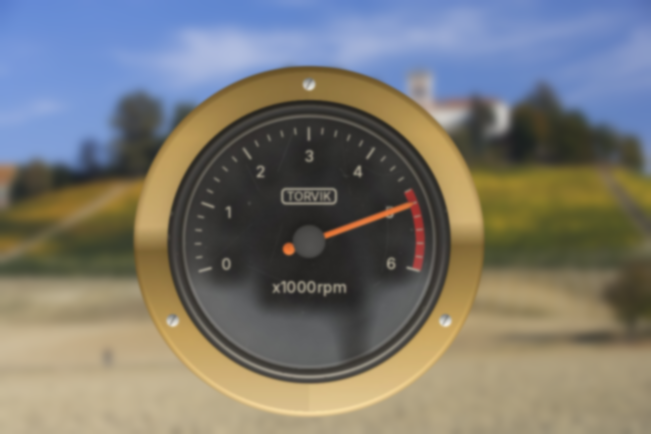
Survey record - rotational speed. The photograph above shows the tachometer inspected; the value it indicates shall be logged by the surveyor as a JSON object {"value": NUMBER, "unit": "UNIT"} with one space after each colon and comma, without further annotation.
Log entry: {"value": 5000, "unit": "rpm"}
